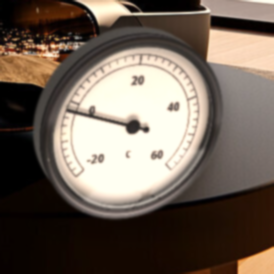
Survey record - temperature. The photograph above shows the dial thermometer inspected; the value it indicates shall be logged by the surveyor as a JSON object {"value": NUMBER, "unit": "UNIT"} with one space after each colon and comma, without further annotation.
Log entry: {"value": -2, "unit": "°C"}
